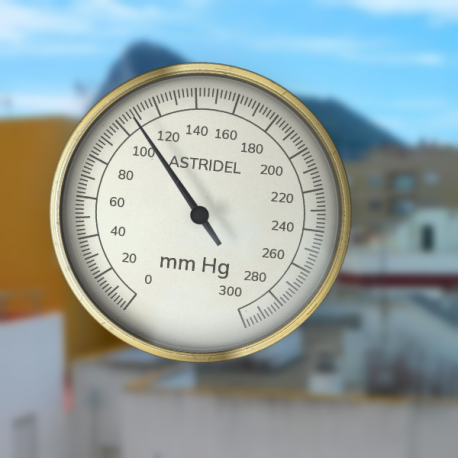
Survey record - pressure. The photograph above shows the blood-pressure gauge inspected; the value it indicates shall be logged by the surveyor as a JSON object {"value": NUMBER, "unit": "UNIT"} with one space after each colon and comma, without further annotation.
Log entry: {"value": 108, "unit": "mmHg"}
